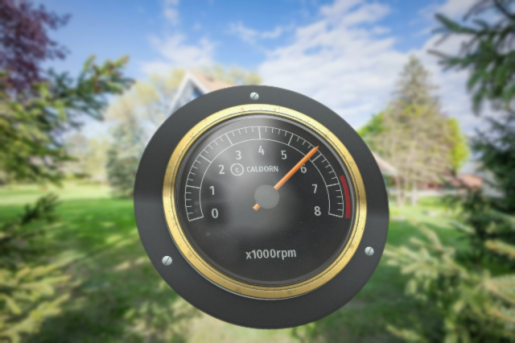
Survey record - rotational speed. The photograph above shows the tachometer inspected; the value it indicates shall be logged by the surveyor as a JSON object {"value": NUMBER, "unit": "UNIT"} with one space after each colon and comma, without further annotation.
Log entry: {"value": 5800, "unit": "rpm"}
